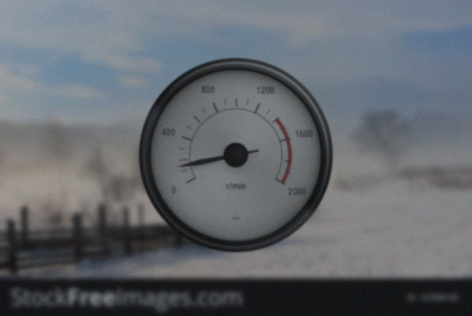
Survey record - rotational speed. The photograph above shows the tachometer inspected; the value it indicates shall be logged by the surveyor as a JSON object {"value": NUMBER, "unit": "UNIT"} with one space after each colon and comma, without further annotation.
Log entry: {"value": 150, "unit": "rpm"}
